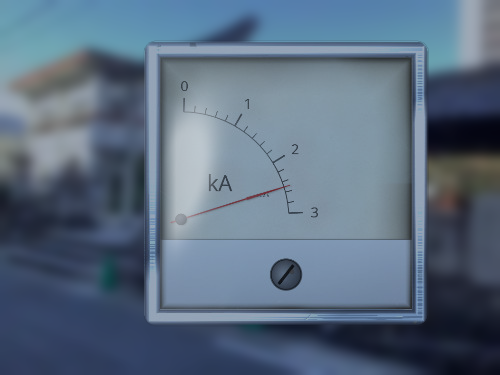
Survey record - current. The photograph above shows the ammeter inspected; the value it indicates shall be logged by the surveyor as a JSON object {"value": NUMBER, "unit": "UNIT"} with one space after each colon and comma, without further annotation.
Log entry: {"value": 2.5, "unit": "kA"}
